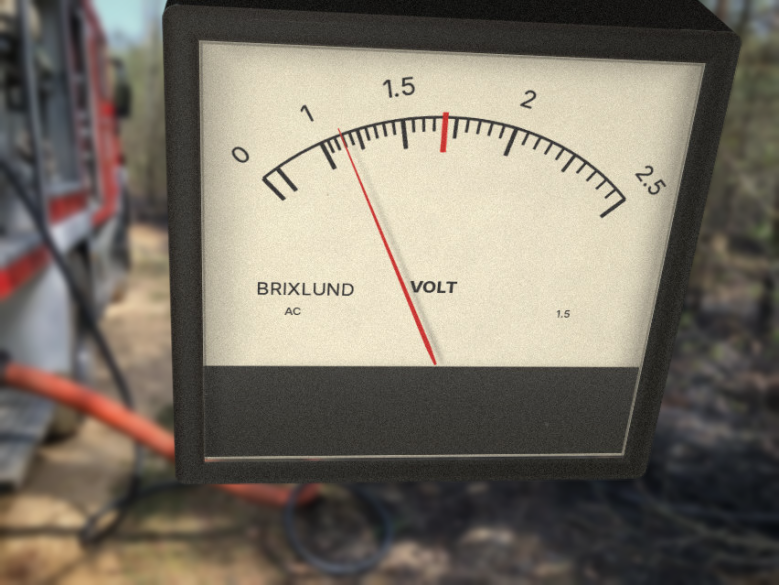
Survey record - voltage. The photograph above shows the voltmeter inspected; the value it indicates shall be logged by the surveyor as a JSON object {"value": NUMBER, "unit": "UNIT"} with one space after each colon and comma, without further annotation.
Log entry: {"value": 1.15, "unit": "V"}
